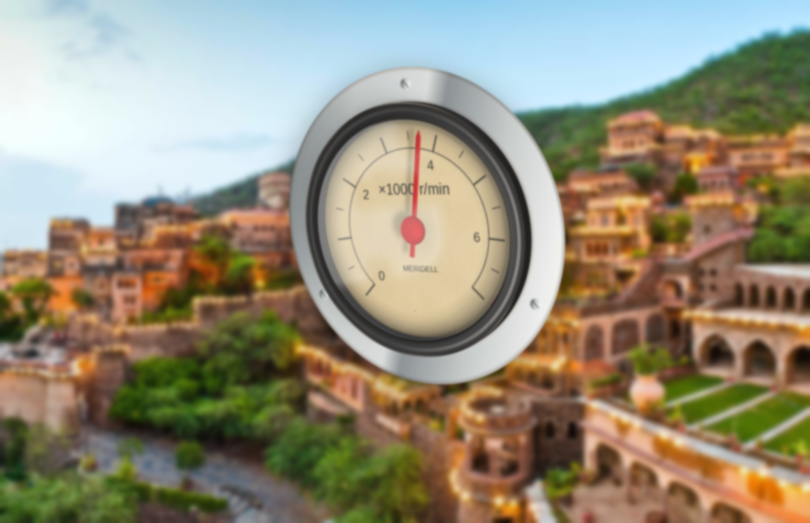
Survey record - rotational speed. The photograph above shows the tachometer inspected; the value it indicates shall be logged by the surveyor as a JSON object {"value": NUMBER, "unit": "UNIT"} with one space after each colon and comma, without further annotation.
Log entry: {"value": 3750, "unit": "rpm"}
